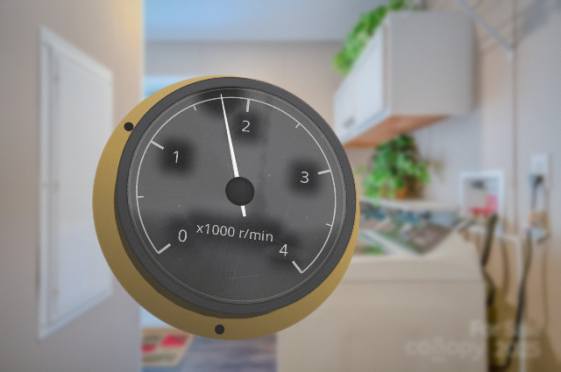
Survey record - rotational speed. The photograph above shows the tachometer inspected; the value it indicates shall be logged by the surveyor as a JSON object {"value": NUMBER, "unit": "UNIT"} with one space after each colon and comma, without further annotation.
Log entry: {"value": 1750, "unit": "rpm"}
